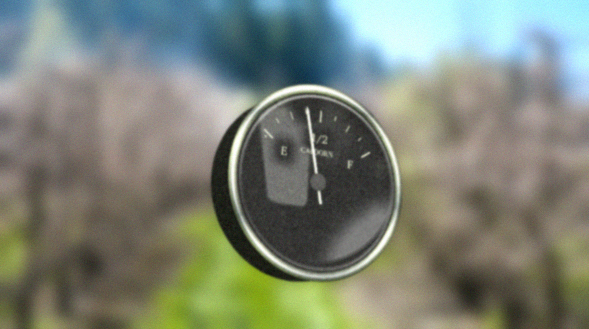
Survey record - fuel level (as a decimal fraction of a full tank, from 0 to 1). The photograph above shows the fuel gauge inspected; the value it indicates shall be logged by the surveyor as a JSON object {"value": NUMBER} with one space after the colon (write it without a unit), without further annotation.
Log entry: {"value": 0.375}
